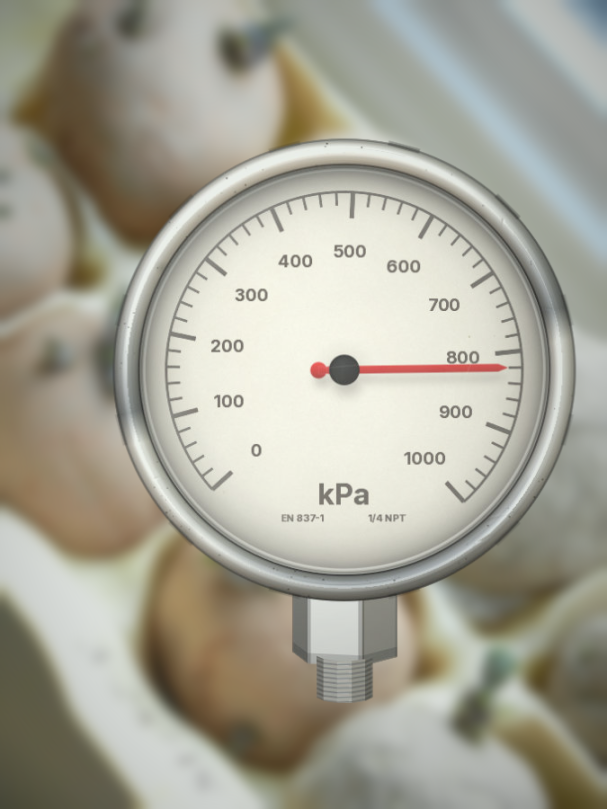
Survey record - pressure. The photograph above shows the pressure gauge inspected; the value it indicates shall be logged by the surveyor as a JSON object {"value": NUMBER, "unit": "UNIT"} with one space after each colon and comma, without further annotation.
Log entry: {"value": 820, "unit": "kPa"}
